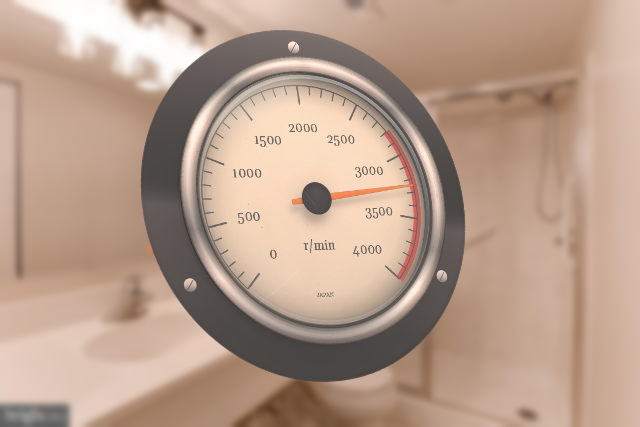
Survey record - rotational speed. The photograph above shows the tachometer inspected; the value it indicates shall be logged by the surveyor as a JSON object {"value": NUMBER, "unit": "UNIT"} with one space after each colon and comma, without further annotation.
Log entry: {"value": 3250, "unit": "rpm"}
